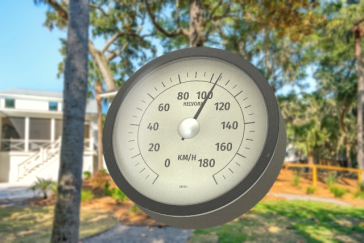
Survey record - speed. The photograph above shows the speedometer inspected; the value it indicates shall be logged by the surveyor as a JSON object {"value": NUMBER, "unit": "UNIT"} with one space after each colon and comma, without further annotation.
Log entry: {"value": 105, "unit": "km/h"}
